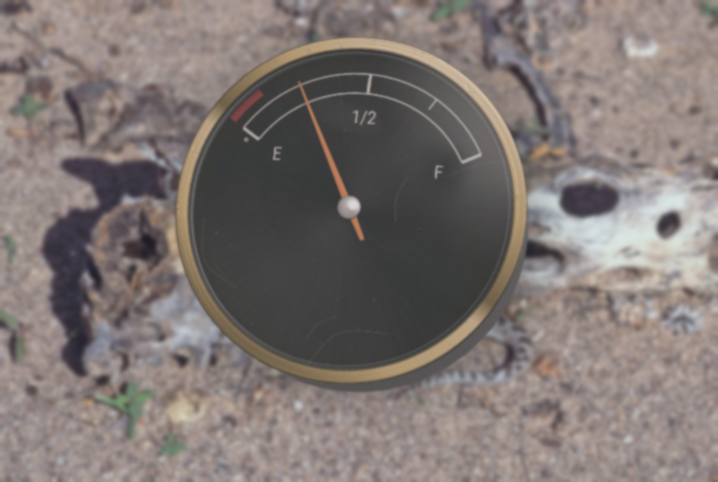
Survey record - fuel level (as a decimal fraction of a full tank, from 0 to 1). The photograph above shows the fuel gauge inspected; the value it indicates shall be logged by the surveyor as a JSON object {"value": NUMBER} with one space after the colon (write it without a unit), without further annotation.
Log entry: {"value": 0.25}
